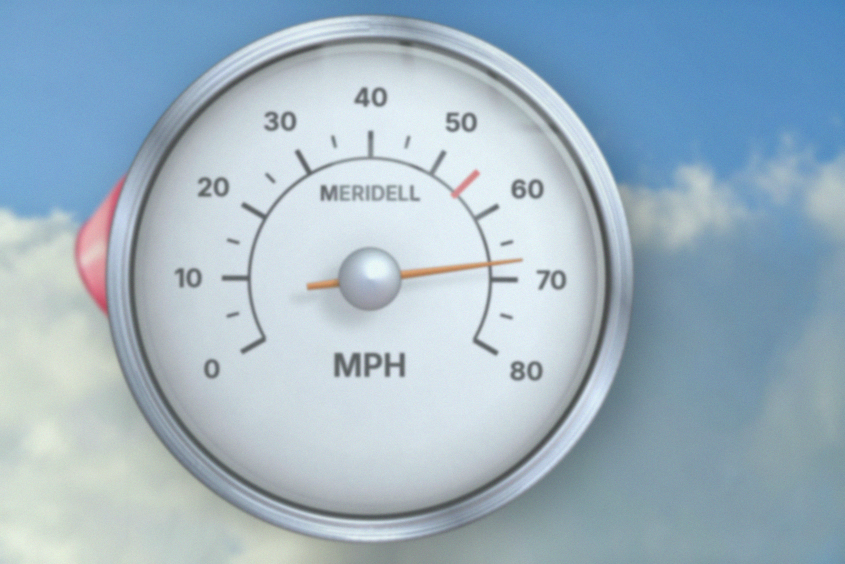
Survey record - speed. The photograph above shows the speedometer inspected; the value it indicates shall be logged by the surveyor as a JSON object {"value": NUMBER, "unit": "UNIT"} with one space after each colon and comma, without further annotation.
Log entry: {"value": 67.5, "unit": "mph"}
